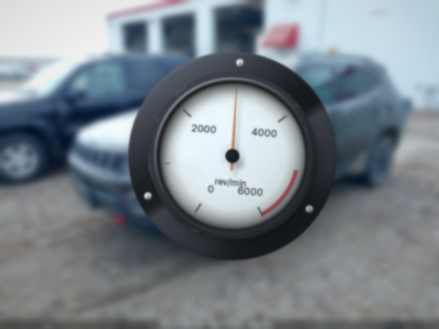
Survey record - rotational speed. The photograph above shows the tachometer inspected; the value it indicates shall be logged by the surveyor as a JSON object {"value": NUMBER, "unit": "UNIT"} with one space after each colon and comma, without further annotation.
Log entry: {"value": 3000, "unit": "rpm"}
